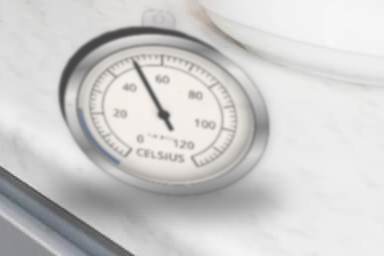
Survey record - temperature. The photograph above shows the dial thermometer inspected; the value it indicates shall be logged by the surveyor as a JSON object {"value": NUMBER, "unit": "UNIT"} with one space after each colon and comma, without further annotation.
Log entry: {"value": 50, "unit": "°C"}
